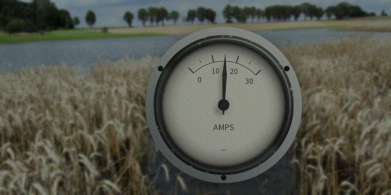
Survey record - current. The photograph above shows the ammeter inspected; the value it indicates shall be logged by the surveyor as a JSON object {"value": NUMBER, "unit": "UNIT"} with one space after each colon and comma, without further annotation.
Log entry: {"value": 15, "unit": "A"}
